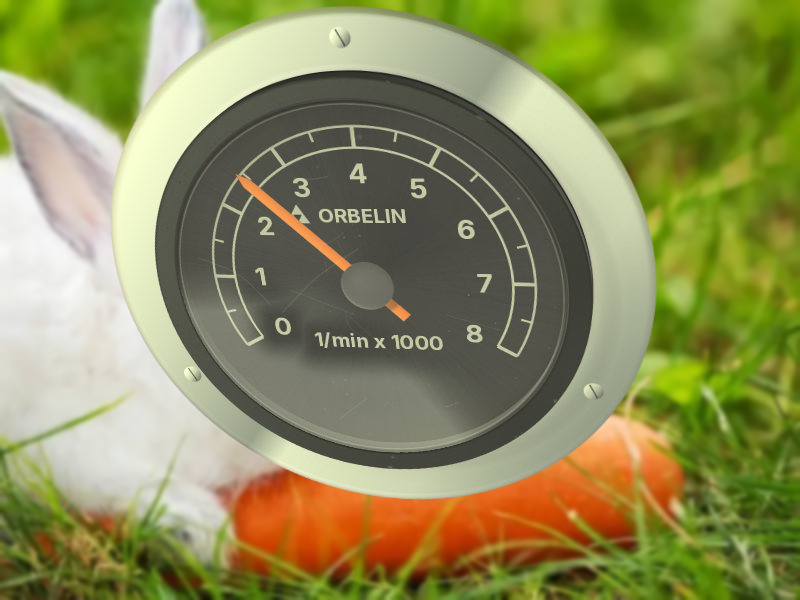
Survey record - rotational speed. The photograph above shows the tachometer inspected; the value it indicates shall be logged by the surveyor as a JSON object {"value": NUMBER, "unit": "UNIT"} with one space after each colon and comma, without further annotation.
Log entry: {"value": 2500, "unit": "rpm"}
